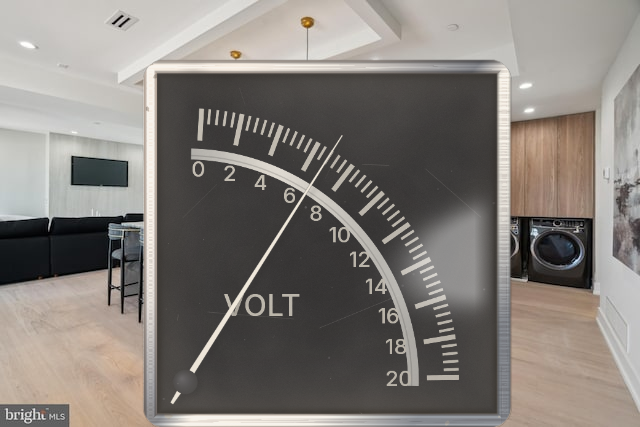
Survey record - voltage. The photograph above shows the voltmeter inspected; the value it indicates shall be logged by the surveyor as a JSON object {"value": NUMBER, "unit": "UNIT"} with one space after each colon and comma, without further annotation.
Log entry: {"value": 6.8, "unit": "V"}
